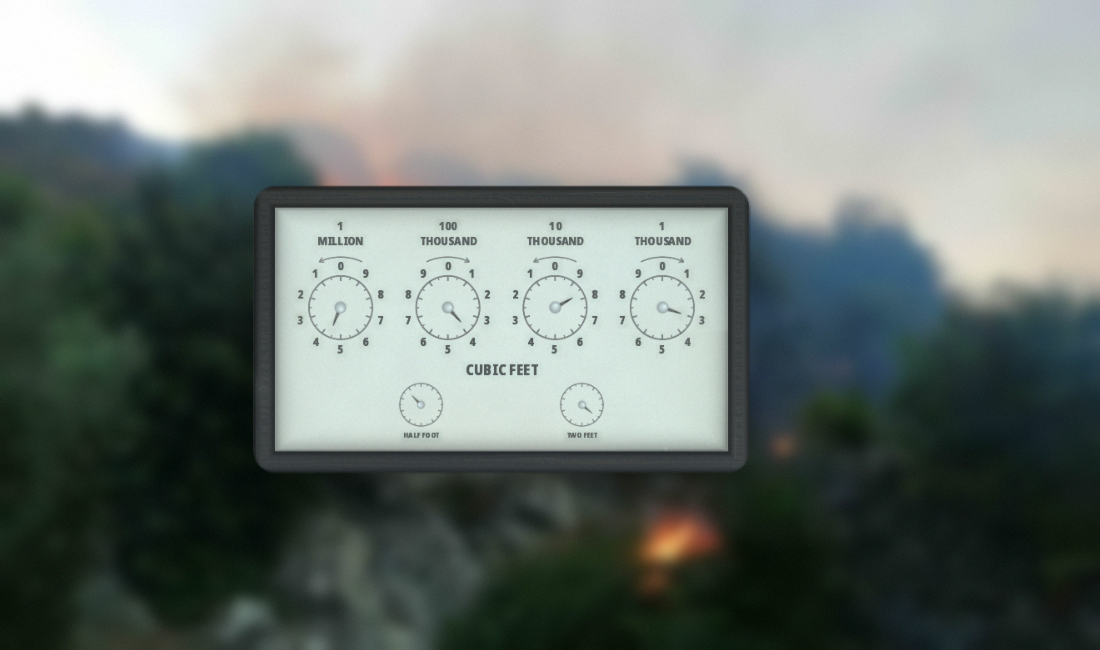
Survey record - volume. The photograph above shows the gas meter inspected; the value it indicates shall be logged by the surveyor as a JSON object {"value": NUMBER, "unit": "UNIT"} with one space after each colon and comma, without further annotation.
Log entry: {"value": 438300, "unit": "ft³"}
